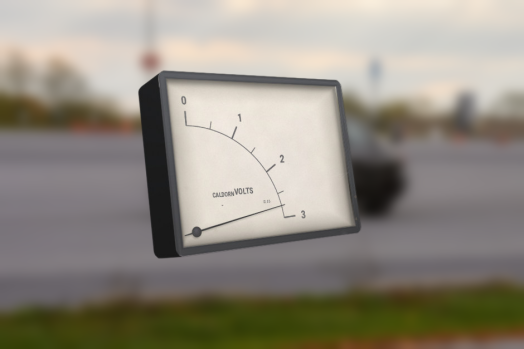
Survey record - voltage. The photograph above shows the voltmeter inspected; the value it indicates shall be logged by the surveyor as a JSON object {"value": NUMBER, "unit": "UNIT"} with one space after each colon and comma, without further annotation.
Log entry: {"value": 2.75, "unit": "V"}
